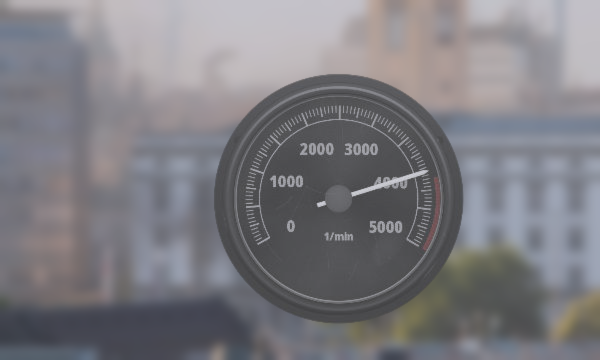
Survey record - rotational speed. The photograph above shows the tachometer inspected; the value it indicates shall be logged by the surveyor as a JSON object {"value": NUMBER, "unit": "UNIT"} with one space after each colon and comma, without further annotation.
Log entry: {"value": 4000, "unit": "rpm"}
